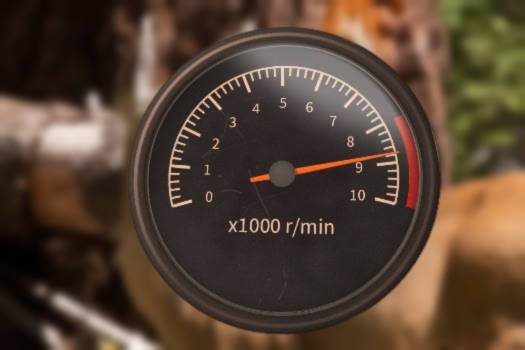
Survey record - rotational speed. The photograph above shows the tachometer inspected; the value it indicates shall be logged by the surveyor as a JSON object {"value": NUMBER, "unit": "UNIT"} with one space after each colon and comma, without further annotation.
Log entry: {"value": 8800, "unit": "rpm"}
